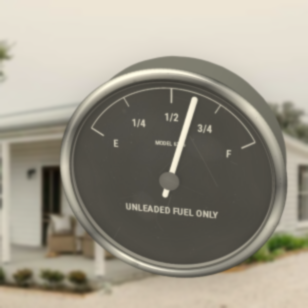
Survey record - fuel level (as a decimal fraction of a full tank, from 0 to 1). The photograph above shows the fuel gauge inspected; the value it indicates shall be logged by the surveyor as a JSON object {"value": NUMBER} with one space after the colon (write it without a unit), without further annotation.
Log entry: {"value": 0.625}
